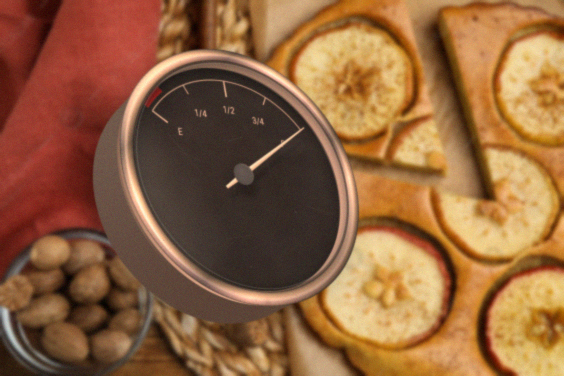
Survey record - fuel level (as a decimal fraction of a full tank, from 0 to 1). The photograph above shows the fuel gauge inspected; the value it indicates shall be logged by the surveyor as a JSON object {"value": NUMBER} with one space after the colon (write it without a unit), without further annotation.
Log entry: {"value": 1}
